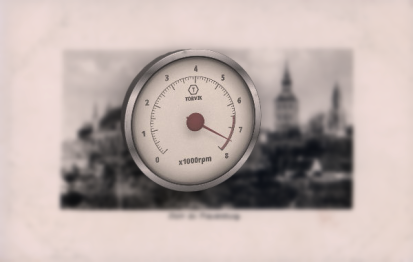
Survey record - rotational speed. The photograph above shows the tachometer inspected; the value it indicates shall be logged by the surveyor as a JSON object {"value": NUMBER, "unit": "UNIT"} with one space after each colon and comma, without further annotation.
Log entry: {"value": 7500, "unit": "rpm"}
